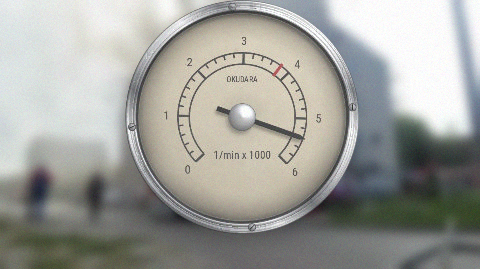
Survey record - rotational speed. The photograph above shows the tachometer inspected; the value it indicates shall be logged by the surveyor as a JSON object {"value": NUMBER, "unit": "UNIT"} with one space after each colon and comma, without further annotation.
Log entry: {"value": 5400, "unit": "rpm"}
